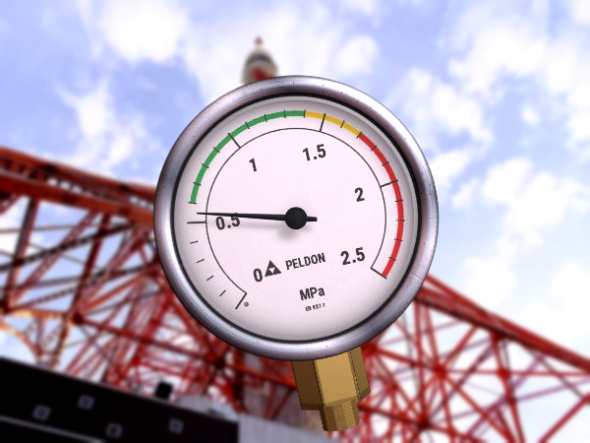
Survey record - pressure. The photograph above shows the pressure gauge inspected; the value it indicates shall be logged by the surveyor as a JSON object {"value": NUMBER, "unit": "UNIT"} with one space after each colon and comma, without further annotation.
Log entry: {"value": 0.55, "unit": "MPa"}
